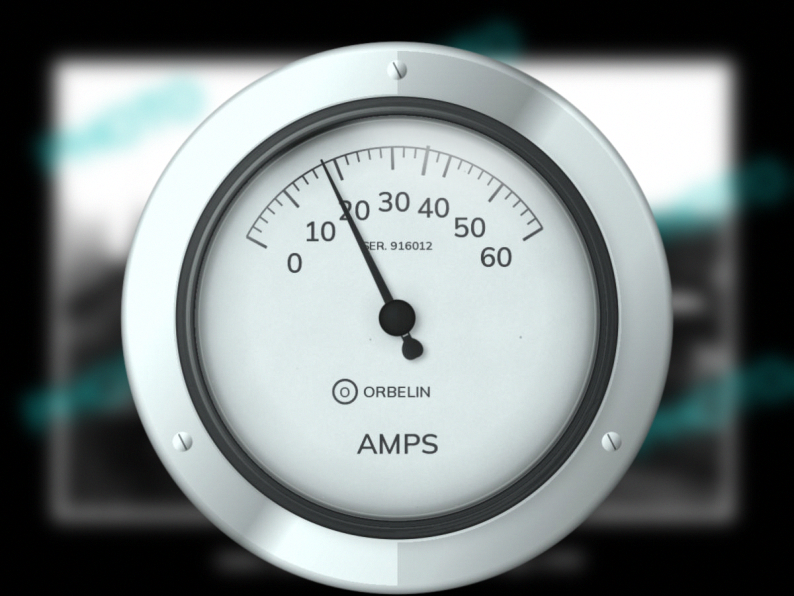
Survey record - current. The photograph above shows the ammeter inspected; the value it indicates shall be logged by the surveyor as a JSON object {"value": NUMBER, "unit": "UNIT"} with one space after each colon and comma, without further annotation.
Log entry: {"value": 18, "unit": "A"}
